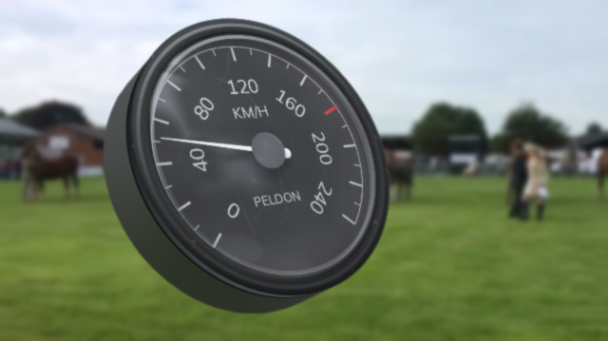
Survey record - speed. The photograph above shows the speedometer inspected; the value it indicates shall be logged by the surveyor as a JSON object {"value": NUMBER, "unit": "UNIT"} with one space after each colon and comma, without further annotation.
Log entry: {"value": 50, "unit": "km/h"}
